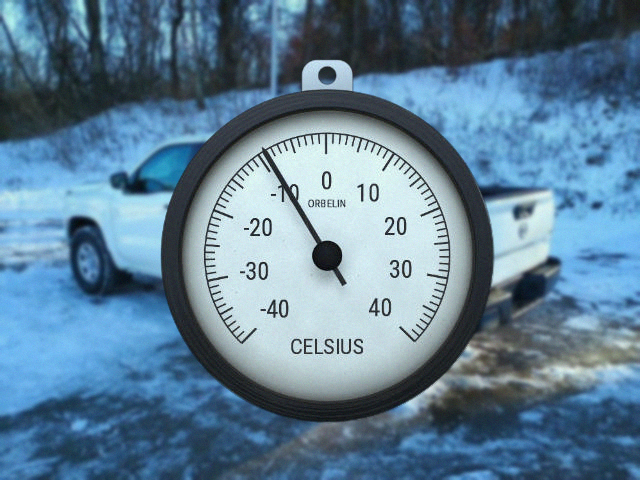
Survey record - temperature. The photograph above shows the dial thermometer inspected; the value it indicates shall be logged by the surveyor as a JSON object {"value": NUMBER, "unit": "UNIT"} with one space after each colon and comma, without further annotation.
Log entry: {"value": -9, "unit": "°C"}
